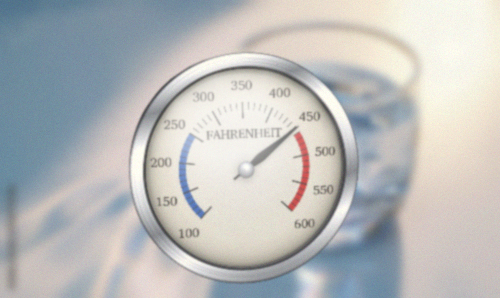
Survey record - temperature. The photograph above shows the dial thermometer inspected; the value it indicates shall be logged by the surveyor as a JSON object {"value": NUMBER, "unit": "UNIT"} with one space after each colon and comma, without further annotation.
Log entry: {"value": 450, "unit": "°F"}
